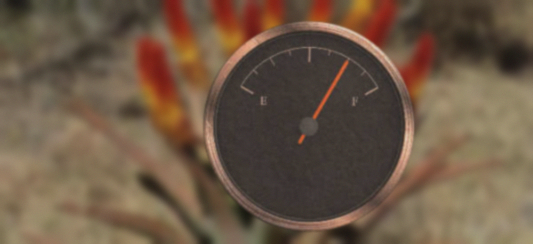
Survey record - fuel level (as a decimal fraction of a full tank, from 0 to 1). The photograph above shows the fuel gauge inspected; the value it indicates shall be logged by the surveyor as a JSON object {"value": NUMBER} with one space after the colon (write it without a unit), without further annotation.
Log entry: {"value": 0.75}
